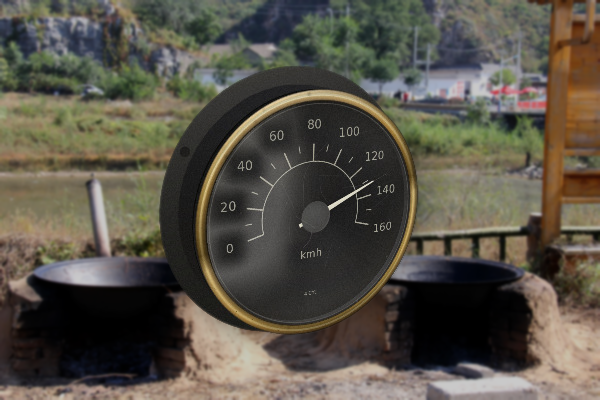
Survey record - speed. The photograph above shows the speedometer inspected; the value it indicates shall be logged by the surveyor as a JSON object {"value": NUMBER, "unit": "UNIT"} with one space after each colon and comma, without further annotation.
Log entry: {"value": 130, "unit": "km/h"}
